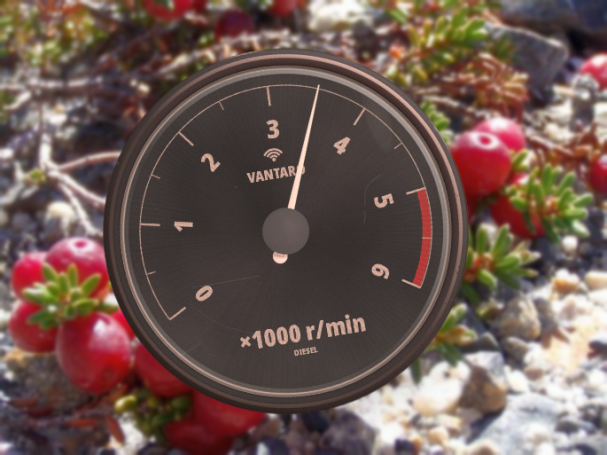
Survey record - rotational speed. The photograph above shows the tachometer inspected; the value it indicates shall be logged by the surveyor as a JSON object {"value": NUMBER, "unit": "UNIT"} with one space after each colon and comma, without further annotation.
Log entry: {"value": 3500, "unit": "rpm"}
